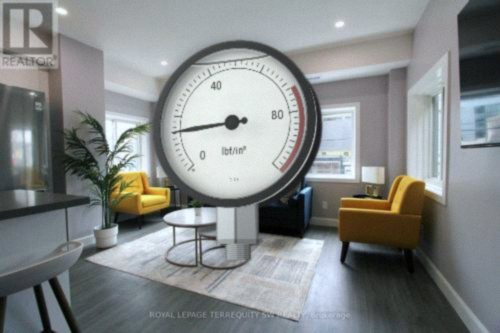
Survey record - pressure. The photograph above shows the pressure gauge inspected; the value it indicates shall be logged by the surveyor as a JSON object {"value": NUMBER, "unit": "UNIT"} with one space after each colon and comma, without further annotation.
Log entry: {"value": 14, "unit": "psi"}
